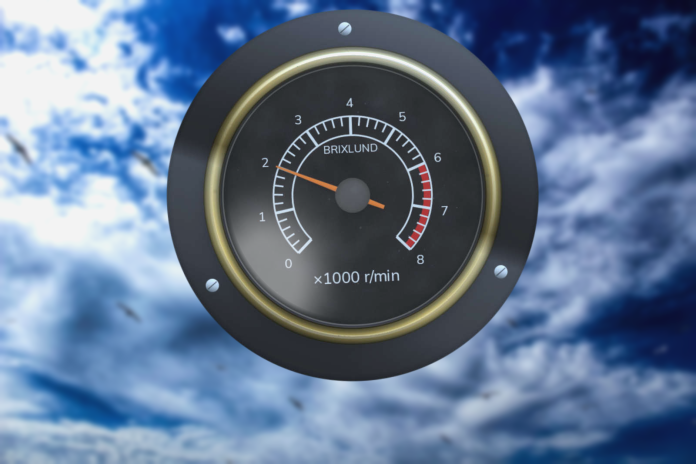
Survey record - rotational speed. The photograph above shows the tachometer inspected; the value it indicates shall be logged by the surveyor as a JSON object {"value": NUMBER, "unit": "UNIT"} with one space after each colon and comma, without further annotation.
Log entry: {"value": 2000, "unit": "rpm"}
